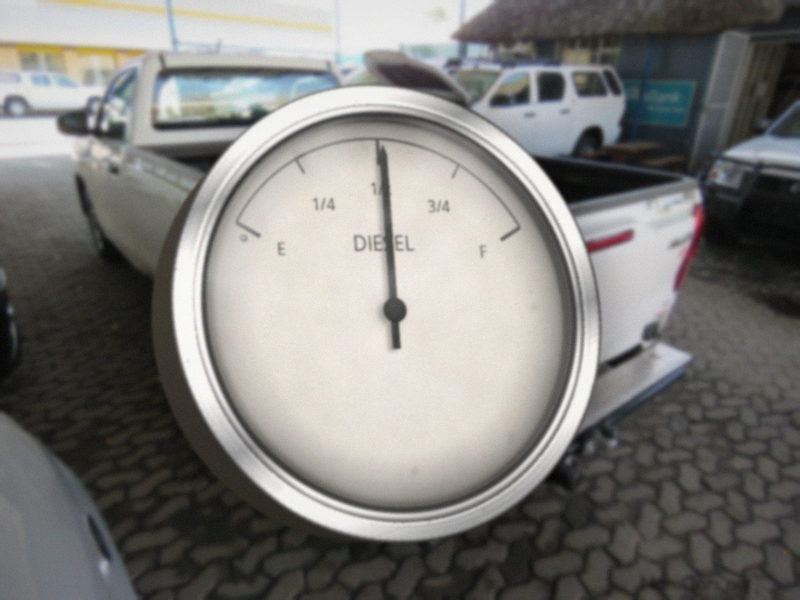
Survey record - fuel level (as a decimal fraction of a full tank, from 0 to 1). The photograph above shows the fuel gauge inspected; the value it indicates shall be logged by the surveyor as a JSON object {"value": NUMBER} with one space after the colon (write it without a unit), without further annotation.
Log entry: {"value": 0.5}
